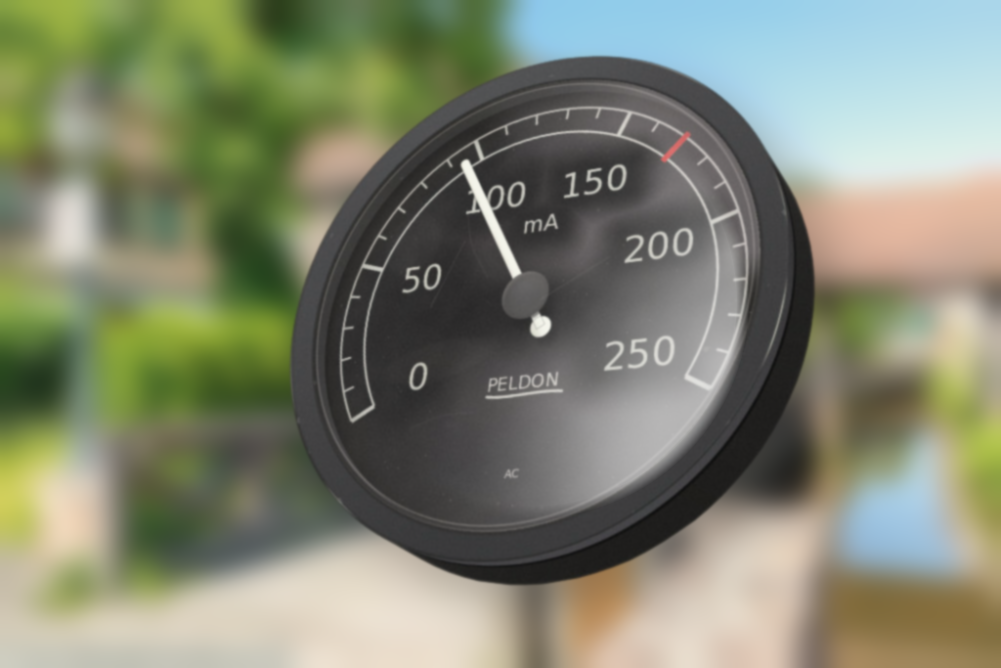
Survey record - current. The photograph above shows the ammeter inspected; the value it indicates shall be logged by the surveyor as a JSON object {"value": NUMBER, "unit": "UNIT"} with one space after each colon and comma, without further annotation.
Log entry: {"value": 95, "unit": "mA"}
